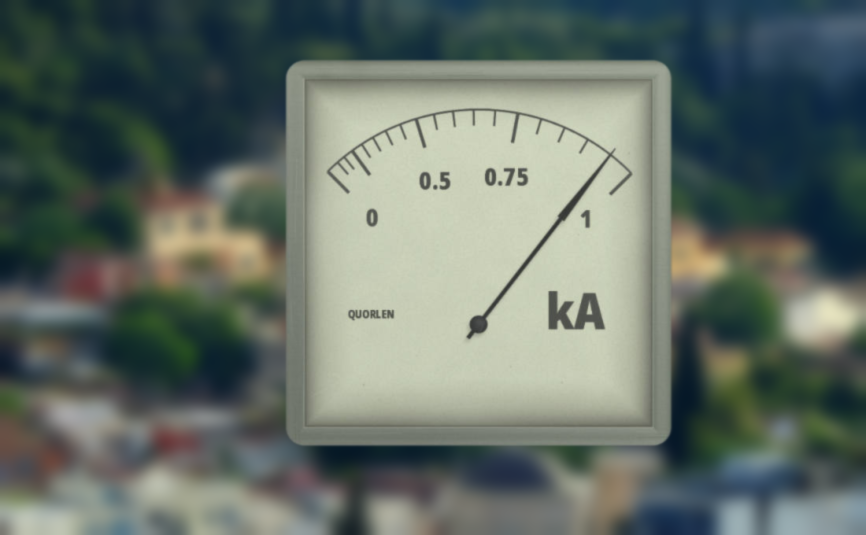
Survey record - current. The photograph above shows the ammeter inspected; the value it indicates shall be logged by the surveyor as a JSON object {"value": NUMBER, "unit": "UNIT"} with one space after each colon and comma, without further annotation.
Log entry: {"value": 0.95, "unit": "kA"}
